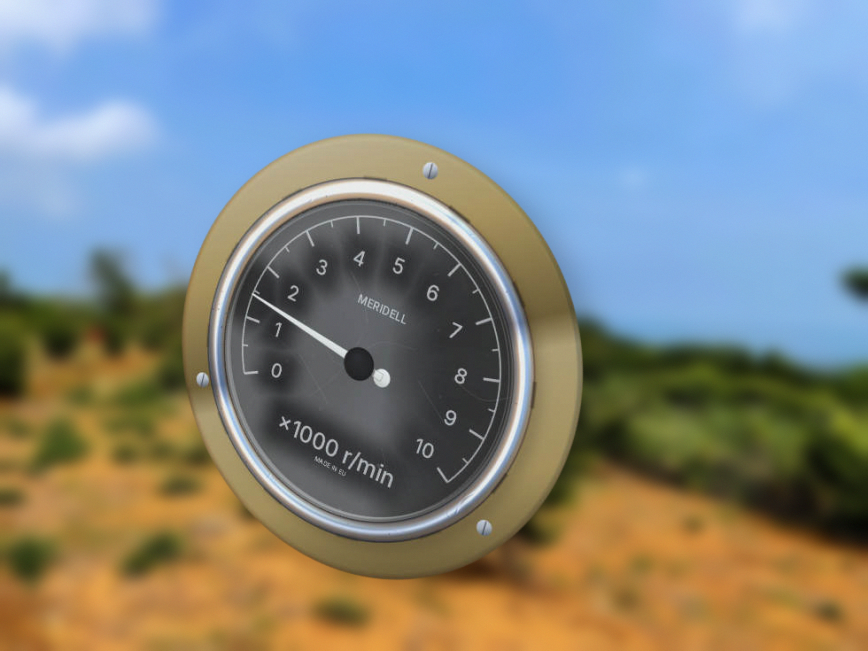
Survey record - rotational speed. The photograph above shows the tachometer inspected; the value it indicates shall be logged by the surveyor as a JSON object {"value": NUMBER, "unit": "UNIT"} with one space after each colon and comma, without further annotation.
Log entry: {"value": 1500, "unit": "rpm"}
